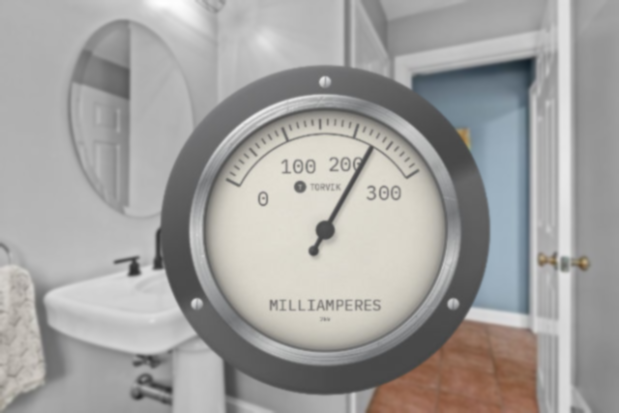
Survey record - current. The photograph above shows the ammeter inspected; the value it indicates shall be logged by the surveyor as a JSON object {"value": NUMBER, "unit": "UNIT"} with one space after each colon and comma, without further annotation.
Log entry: {"value": 230, "unit": "mA"}
